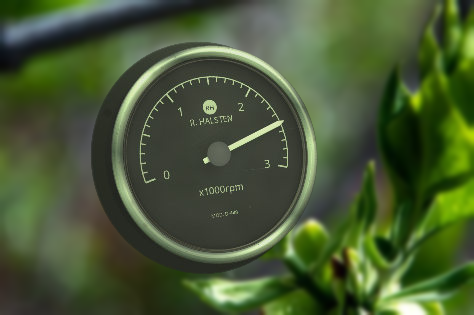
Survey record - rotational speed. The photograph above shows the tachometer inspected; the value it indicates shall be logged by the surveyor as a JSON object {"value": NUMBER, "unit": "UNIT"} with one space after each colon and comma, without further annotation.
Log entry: {"value": 2500, "unit": "rpm"}
